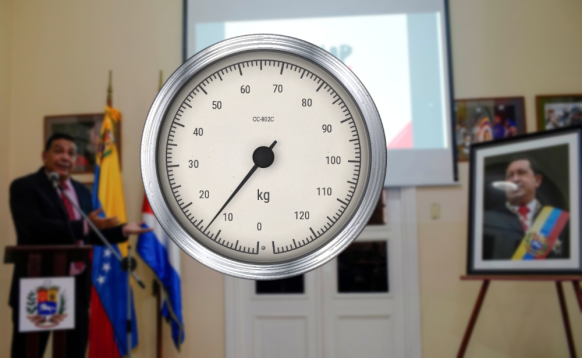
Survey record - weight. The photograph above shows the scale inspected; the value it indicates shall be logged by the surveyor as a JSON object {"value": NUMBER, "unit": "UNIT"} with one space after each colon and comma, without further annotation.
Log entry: {"value": 13, "unit": "kg"}
